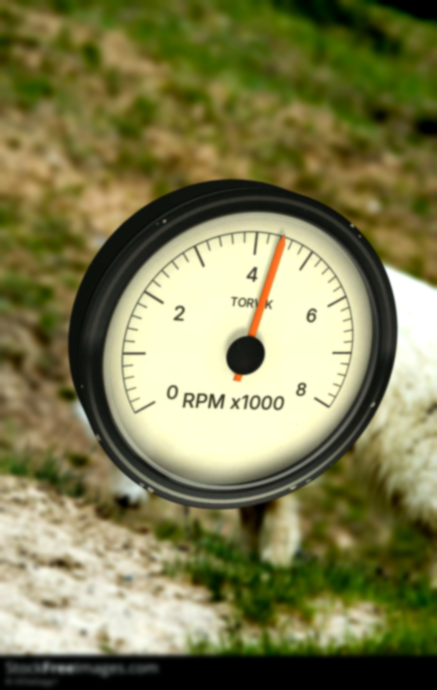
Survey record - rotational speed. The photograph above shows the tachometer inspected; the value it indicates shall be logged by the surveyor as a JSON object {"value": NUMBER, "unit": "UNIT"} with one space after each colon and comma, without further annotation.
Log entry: {"value": 4400, "unit": "rpm"}
